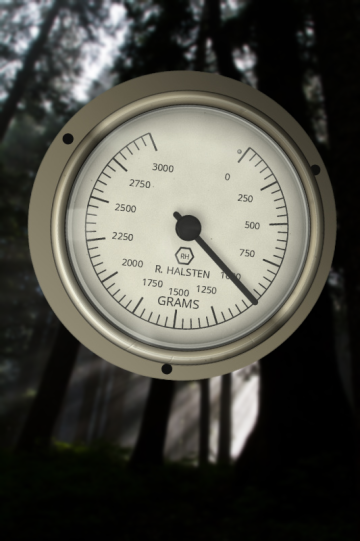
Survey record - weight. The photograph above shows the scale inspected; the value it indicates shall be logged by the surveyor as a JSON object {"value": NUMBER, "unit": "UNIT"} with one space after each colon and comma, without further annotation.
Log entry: {"value": 1000, "unit": "g"}
